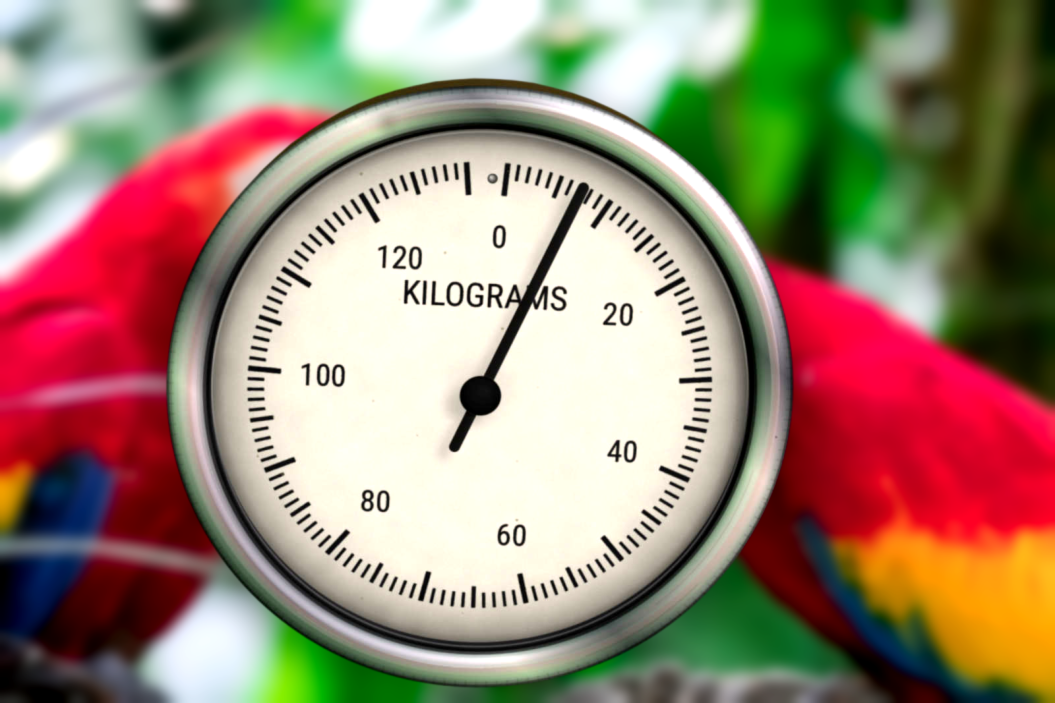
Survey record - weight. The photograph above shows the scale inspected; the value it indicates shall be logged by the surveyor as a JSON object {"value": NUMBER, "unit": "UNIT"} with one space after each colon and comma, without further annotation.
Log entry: {"value": 7, "unit": "kg"}
